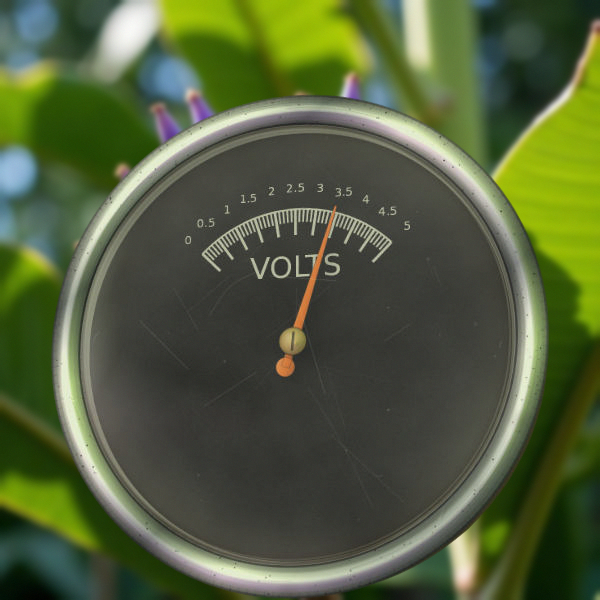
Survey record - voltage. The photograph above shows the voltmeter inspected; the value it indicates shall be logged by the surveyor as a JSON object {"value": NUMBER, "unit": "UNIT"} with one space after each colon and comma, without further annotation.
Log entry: {"value": 3.5, "unit": "V"}
